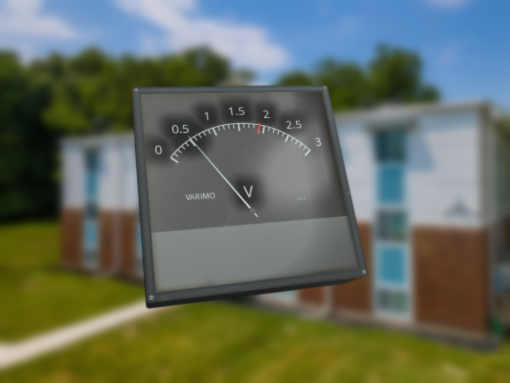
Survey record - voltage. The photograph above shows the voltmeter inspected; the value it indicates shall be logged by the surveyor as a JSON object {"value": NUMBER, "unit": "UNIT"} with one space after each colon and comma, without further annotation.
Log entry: {"value": 0.5, "unit": "V"}
